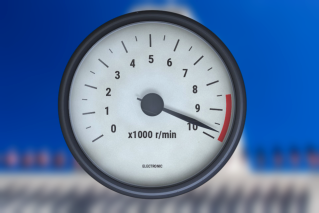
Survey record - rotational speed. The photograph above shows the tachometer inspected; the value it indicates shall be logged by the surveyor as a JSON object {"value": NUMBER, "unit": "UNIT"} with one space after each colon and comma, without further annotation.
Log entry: {"value": 9750, "unit": "rpm"}
